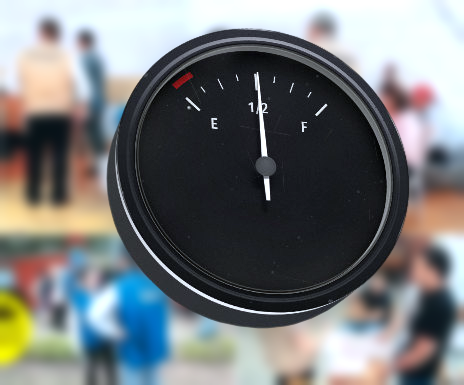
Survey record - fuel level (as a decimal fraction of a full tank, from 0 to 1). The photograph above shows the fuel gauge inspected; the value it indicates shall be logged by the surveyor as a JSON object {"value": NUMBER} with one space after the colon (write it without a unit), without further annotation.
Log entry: {"value": 0.5}
